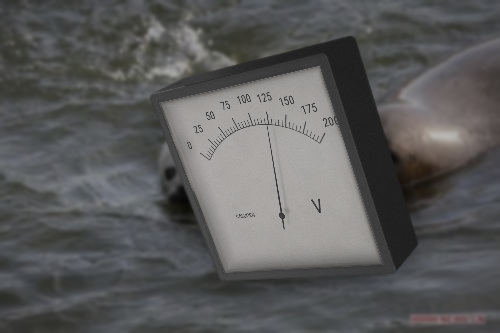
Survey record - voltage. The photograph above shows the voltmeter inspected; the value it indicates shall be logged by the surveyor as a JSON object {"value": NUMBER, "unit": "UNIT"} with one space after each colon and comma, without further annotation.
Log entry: {"value": 125, "unit": "V"}
